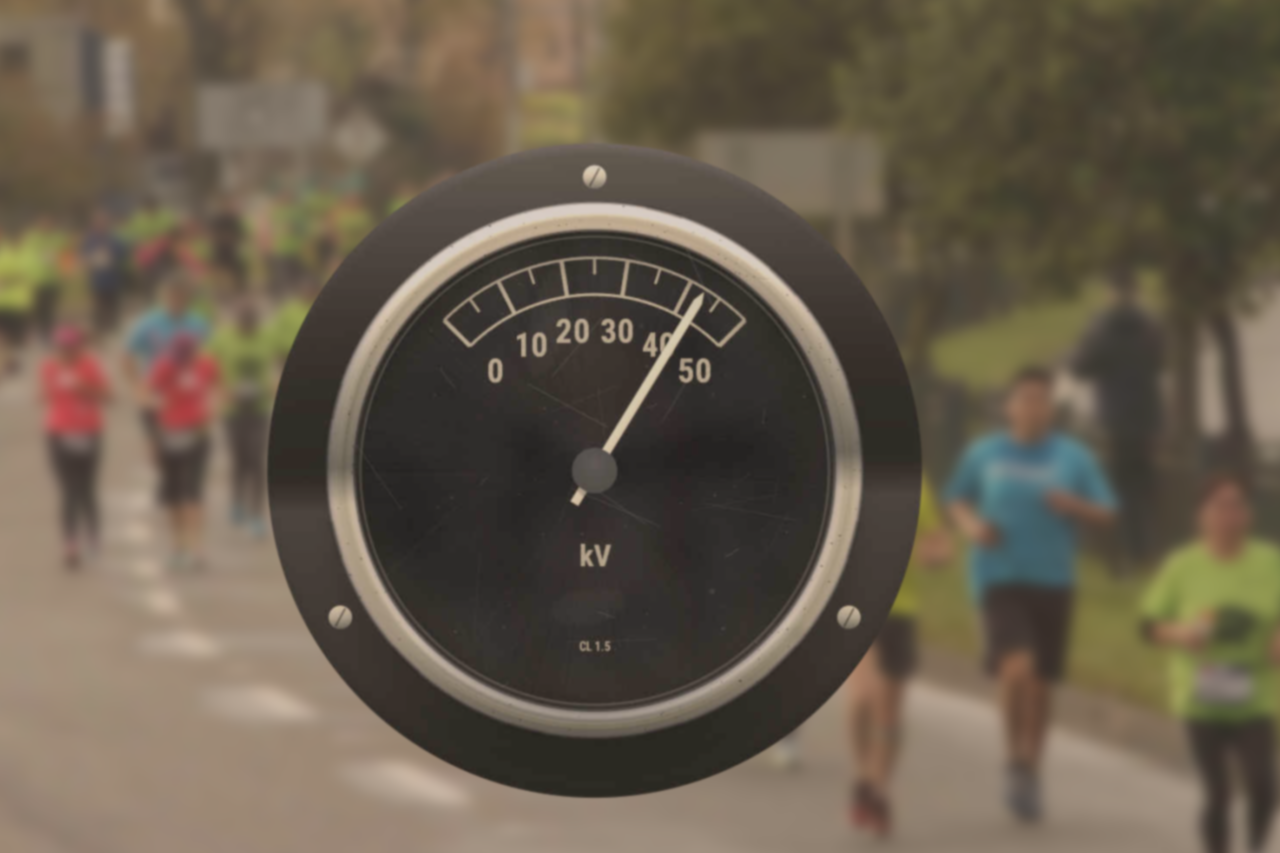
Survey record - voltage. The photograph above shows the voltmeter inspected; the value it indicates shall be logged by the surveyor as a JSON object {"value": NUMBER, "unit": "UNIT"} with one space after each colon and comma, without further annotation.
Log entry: {"value": 42.5, "unit": "kV"}
